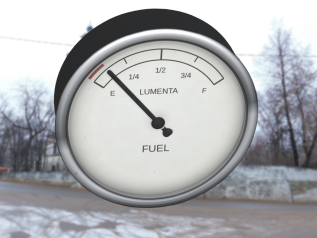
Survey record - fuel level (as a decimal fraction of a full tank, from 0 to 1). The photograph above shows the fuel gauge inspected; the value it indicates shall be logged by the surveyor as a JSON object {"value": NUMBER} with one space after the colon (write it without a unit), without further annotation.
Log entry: {"value": 0.125}
